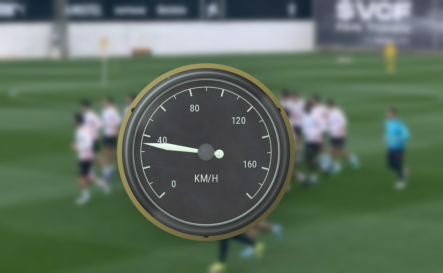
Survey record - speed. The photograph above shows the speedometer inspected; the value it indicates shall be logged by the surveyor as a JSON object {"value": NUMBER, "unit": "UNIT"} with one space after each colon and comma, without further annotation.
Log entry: {"value": 35, "unit": "km/h"}
